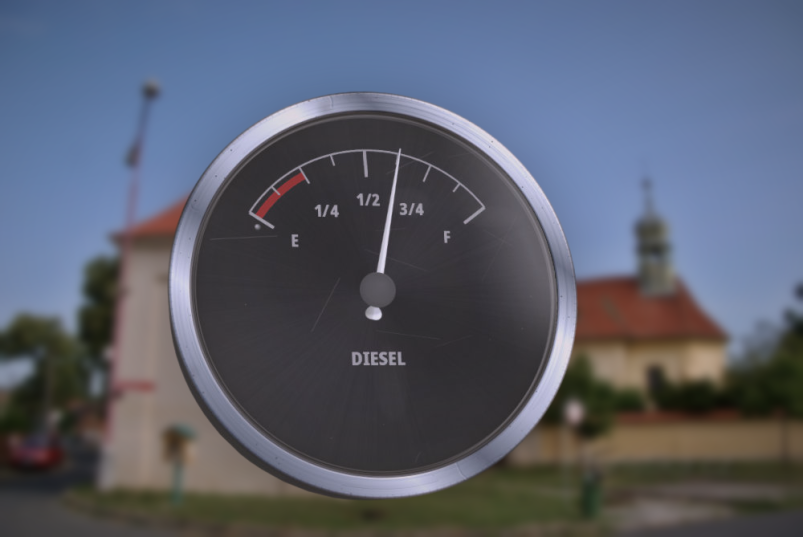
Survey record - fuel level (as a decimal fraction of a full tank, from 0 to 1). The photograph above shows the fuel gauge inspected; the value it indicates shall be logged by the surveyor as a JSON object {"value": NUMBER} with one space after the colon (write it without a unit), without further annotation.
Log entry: {"value": 0.625}
